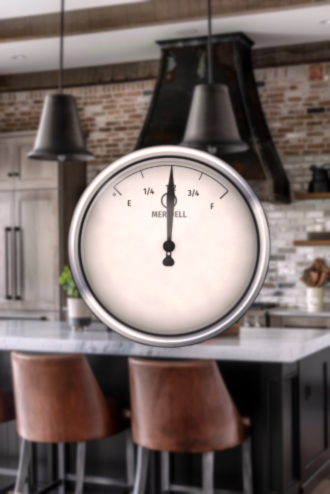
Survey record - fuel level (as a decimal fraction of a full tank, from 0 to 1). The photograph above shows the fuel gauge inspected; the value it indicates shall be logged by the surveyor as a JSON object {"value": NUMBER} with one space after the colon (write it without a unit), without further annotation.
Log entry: {"value": 0.5}
